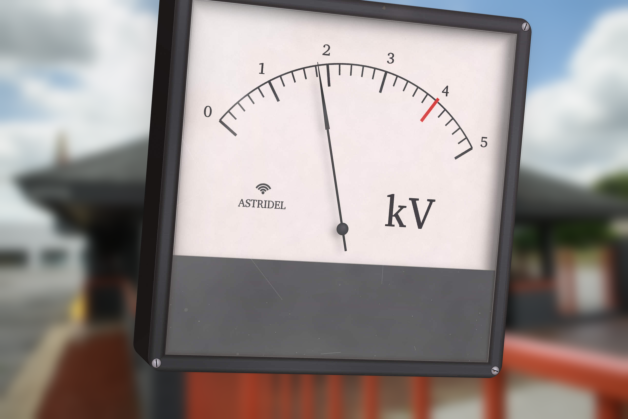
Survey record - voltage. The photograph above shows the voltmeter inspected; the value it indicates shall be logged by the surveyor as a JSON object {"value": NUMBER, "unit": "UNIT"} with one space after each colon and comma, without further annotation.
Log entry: {"value": 1.8, "unit": "kV"}
